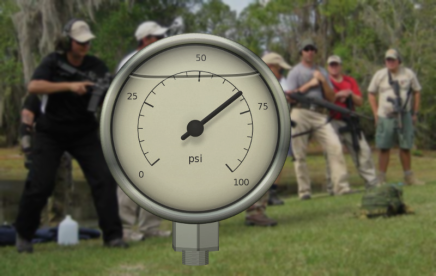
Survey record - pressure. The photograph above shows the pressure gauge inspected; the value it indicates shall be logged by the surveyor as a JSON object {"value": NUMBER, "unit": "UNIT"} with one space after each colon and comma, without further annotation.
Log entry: {"value": 67.5, "unit": "psi"}
